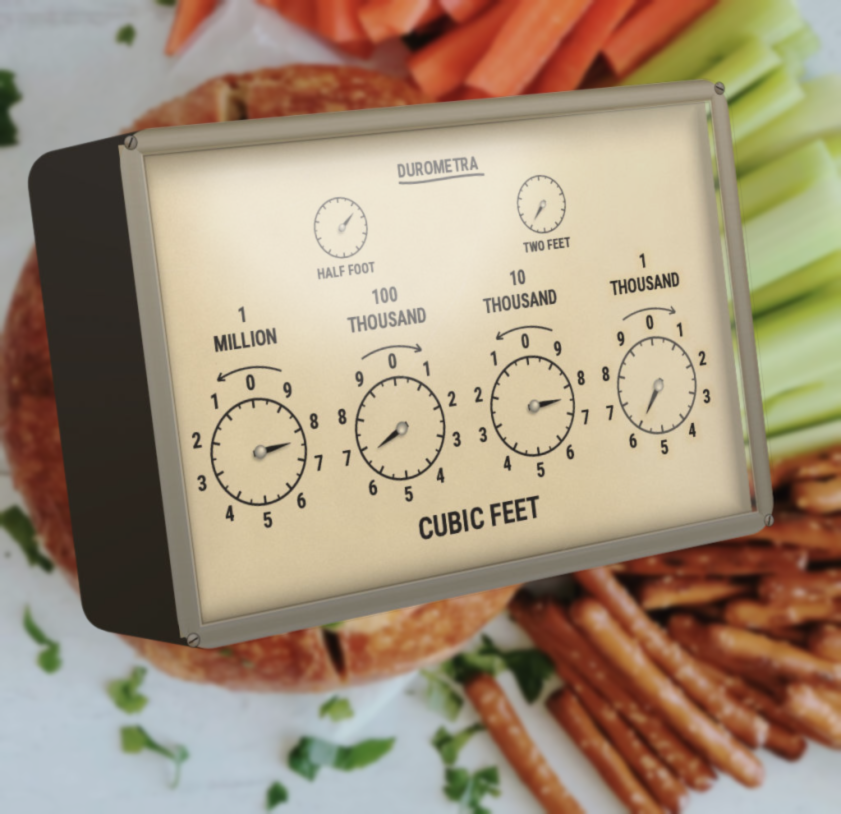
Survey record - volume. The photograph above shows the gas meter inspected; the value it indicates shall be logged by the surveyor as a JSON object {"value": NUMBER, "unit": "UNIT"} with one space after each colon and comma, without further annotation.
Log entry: {"value": 767600, "unit": "ft³"}
